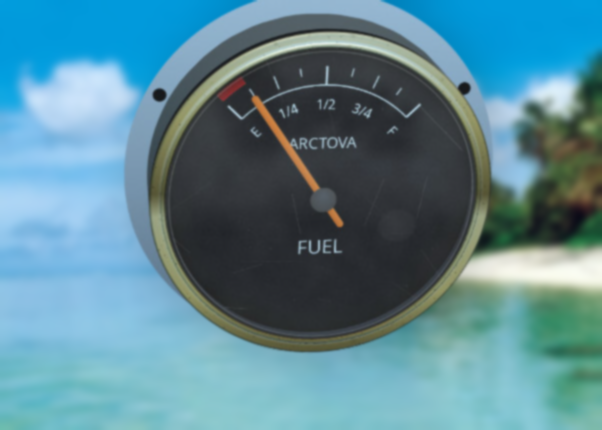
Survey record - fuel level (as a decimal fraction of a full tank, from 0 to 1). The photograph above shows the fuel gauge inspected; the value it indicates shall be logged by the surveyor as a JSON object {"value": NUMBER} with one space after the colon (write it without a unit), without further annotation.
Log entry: {"value": 0.125}
